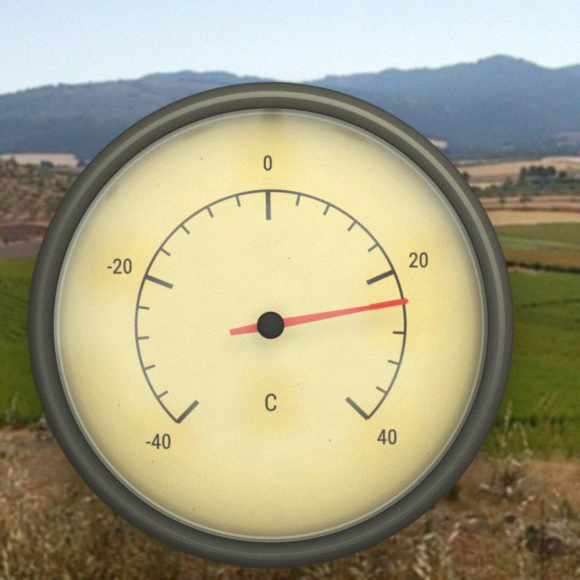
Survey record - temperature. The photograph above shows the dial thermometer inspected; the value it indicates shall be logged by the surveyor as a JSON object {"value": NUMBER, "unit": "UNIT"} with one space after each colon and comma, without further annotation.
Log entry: {"value": 24, "unit": "°C"}
